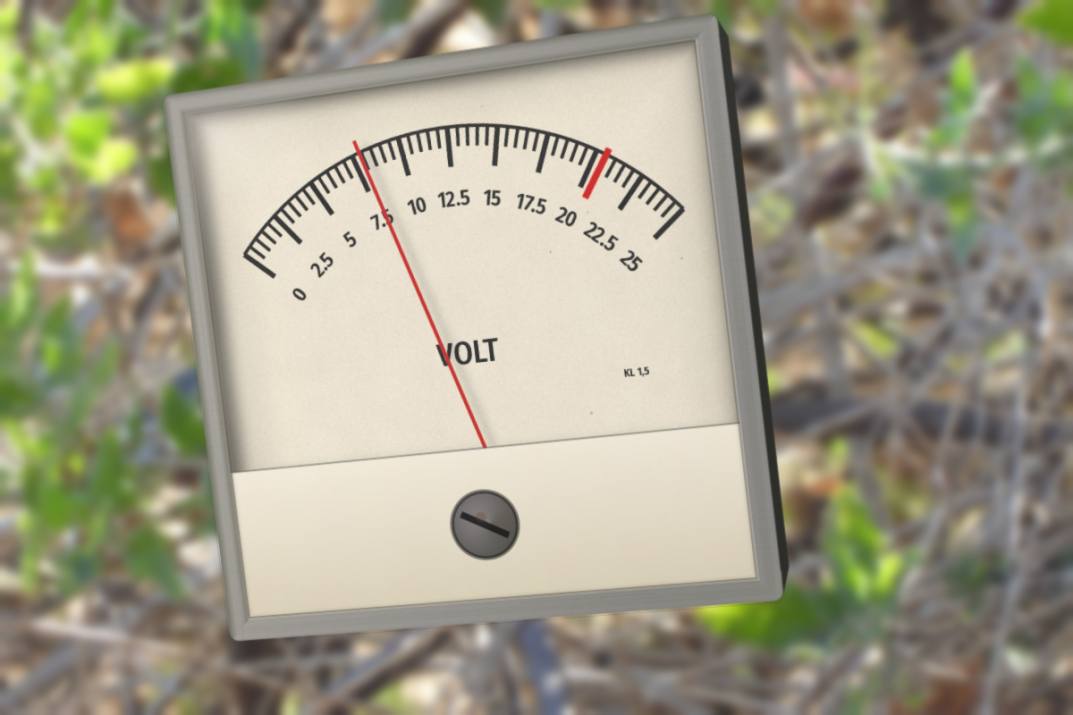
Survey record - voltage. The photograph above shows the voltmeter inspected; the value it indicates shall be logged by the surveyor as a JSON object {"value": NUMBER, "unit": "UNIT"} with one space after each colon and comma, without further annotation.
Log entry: {"value": 8, "unit": "V"}
